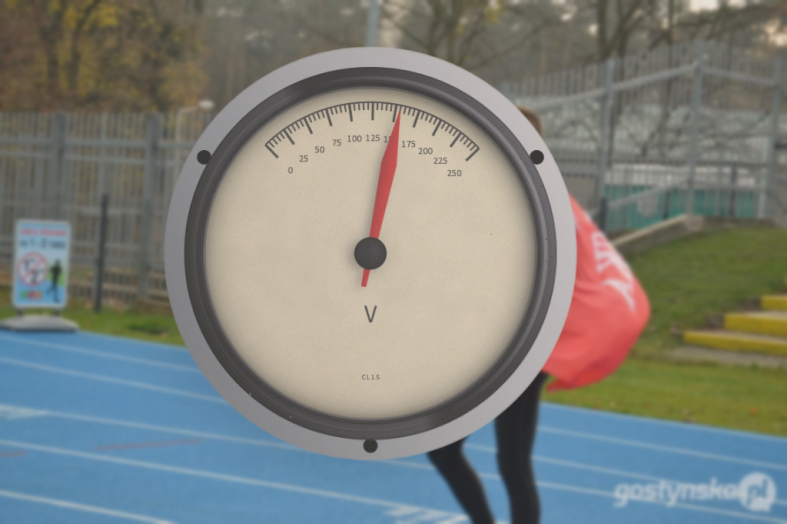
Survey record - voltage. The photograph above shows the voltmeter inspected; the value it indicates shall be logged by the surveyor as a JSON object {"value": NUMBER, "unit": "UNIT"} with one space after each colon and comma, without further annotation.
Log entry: {"value": 155, "unit": "V"}
